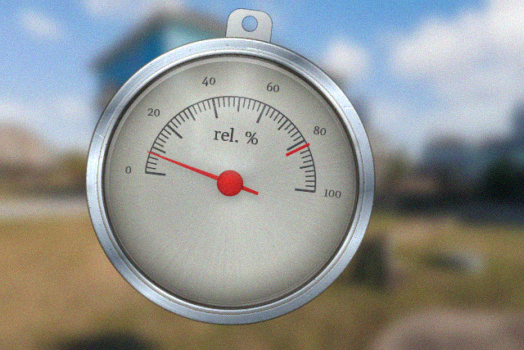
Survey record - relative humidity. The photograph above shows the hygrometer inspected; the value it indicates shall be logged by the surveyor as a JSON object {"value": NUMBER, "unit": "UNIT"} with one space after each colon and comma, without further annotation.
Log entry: {"value": 8, "unit": "%"}
